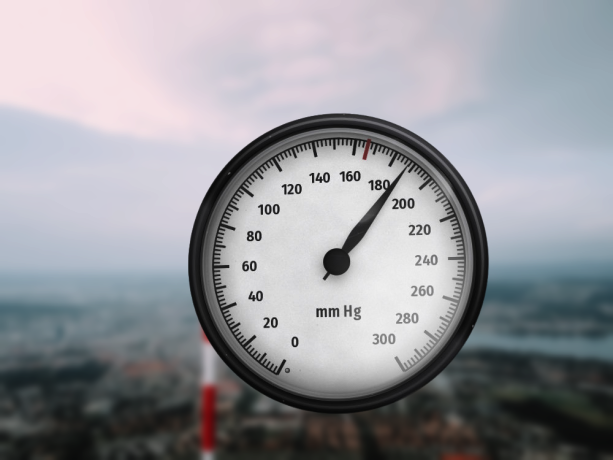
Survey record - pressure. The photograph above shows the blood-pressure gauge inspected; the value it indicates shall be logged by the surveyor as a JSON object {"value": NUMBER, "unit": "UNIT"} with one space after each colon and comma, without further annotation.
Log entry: {"value": 188, "unit": "mmHg"}
